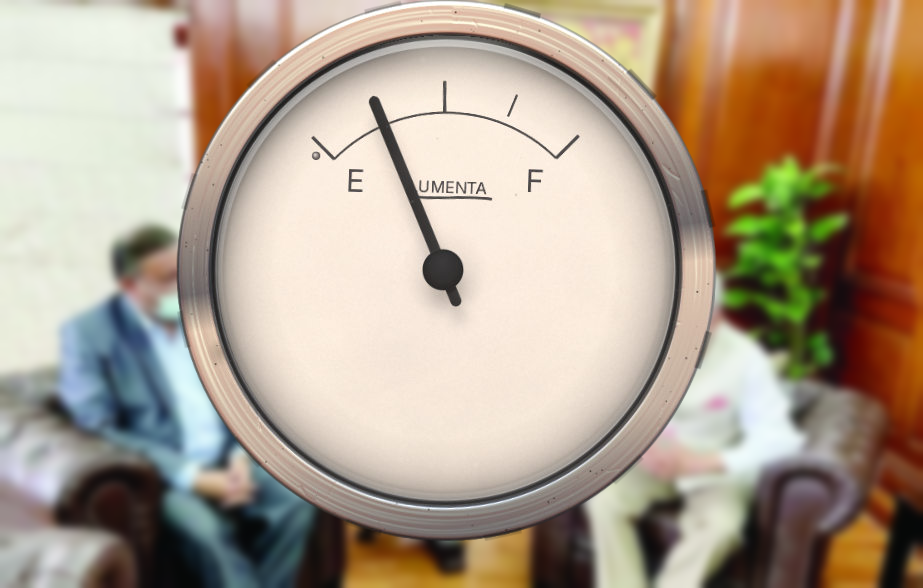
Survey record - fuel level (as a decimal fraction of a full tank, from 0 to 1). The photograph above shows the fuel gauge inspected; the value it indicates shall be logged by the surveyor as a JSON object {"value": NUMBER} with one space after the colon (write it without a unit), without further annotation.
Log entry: {"value": 0.25}
